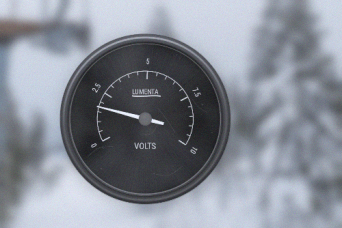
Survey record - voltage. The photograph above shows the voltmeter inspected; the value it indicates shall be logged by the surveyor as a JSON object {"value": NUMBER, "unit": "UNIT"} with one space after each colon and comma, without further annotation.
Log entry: {"value": 1.75, "unit": "V"}
